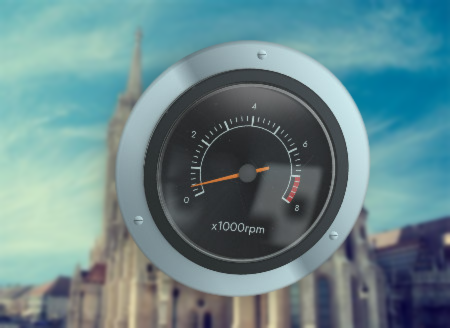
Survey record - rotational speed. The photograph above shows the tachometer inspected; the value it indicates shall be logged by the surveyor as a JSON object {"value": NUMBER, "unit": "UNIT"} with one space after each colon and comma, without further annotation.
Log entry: {"value": 400, "unit": "rpm"}
